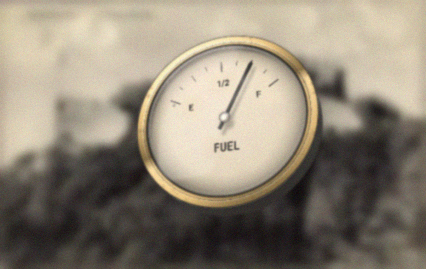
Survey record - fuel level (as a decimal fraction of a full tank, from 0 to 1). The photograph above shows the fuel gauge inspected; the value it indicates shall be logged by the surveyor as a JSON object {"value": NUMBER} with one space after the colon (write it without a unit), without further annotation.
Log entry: {"value": 0.75}
